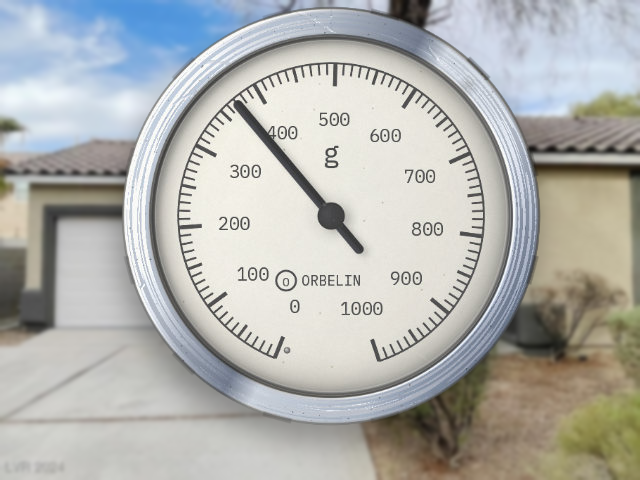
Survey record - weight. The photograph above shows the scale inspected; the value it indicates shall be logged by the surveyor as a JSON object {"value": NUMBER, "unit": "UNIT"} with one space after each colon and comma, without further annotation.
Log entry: {"value": 370, "unit": "g"}
